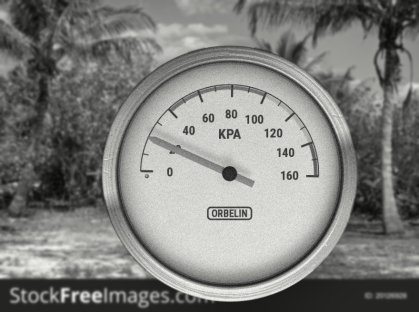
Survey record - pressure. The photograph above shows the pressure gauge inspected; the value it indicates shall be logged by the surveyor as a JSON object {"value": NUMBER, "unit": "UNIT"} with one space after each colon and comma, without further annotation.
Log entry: {"value": 20, "unit": "kPa"}
